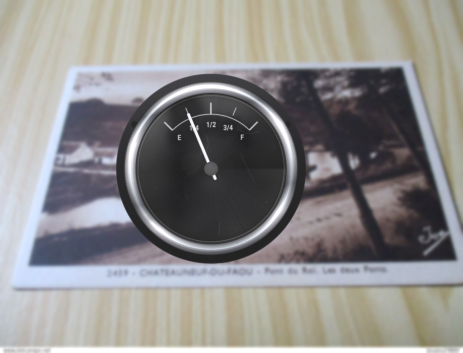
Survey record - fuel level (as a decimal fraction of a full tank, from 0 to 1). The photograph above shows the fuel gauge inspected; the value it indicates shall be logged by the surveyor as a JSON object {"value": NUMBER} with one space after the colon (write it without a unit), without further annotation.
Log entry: {"value": 0.25}
